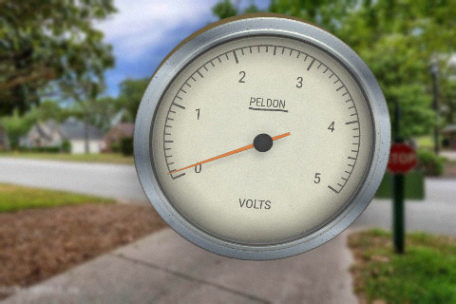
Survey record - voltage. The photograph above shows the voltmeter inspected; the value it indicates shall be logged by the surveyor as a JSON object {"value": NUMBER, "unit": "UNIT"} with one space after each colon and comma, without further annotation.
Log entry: {"value": 0.1, "unit": "V"}
